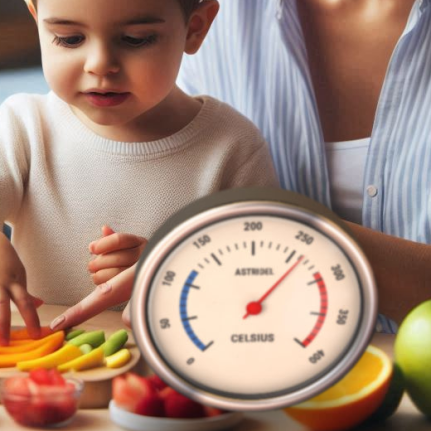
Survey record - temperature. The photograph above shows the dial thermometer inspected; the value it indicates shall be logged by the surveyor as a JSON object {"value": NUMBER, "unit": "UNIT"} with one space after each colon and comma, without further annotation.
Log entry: {"value": 260, "unit": "°C"}
